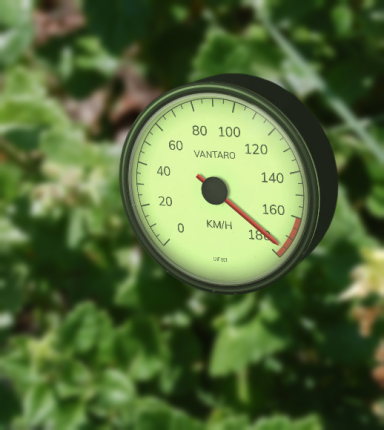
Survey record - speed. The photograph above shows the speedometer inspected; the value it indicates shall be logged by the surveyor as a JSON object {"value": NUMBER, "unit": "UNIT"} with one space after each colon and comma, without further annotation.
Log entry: {"value": 175, "unit": "km/h"}
